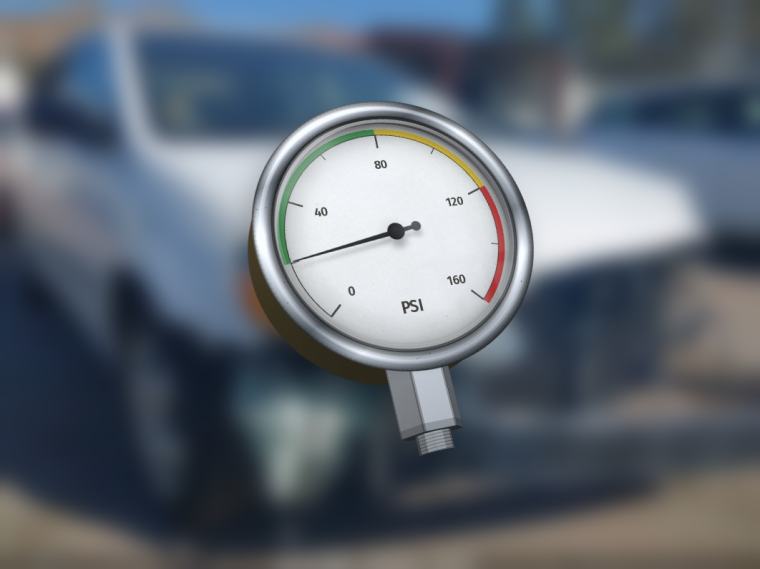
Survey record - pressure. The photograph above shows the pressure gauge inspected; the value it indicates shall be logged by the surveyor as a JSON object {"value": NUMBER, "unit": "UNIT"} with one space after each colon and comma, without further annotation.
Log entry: {"value": 20, "unit": "psi"}
